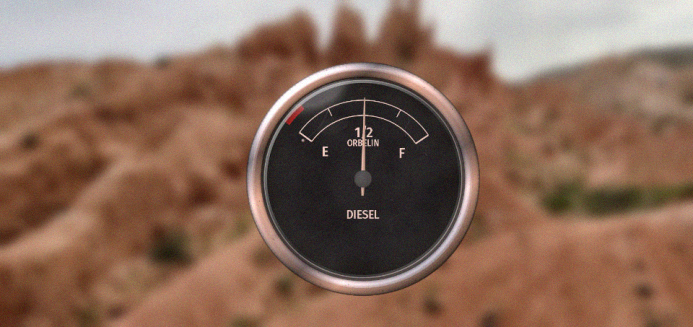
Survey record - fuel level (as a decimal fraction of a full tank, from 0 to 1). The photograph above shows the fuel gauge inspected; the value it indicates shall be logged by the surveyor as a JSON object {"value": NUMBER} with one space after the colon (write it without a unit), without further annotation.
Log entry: {"value": 0.5}
